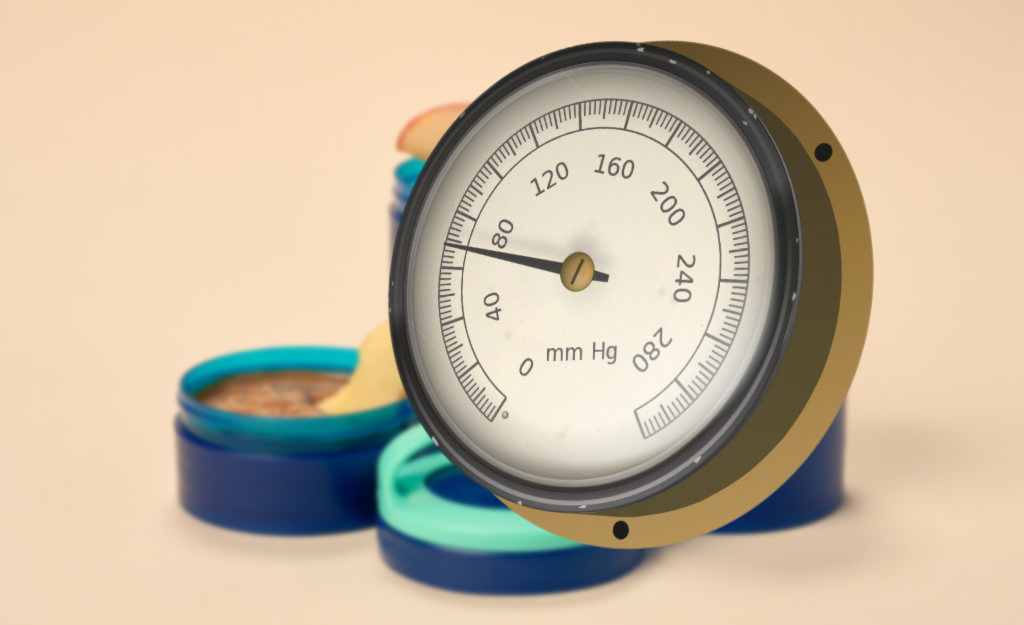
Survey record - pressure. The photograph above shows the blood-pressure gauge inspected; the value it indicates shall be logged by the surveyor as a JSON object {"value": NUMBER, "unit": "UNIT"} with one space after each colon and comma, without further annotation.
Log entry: {"value": 68, "unit": "mmHg"}
